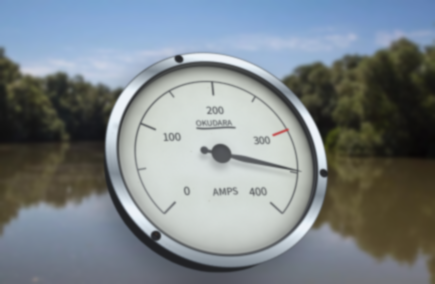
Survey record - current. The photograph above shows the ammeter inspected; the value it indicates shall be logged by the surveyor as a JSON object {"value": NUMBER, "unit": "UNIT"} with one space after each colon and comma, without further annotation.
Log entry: {"value": 350, "unit": "A"}
